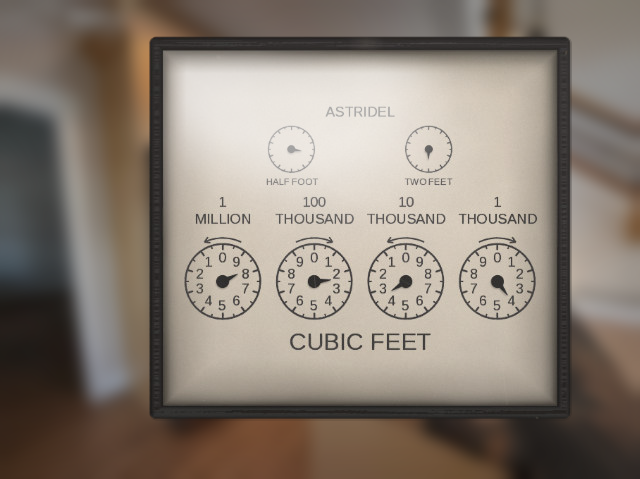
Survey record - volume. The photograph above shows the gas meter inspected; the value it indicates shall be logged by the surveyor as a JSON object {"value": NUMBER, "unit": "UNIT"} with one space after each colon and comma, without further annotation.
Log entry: {"value": 823400, "unit": "ft³"}
